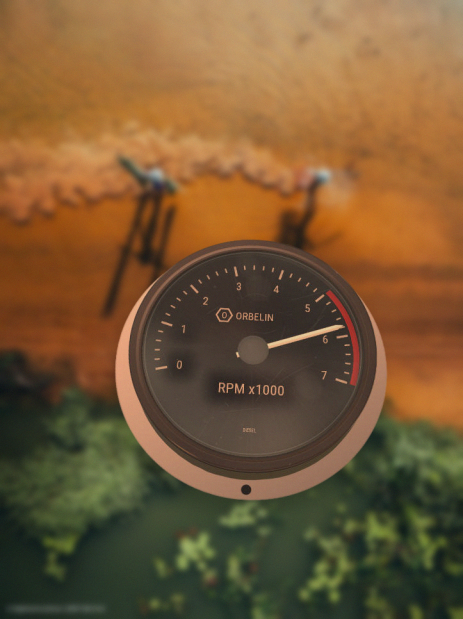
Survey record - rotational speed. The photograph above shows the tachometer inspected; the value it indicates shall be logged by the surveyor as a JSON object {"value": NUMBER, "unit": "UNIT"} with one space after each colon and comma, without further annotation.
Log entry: {"value": 5800, "unit": "rpm"}
